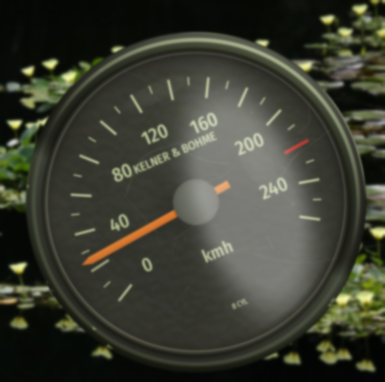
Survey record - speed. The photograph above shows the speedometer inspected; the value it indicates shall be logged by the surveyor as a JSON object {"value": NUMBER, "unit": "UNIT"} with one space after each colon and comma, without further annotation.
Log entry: {"value": 25, "unit": "km/h"}
